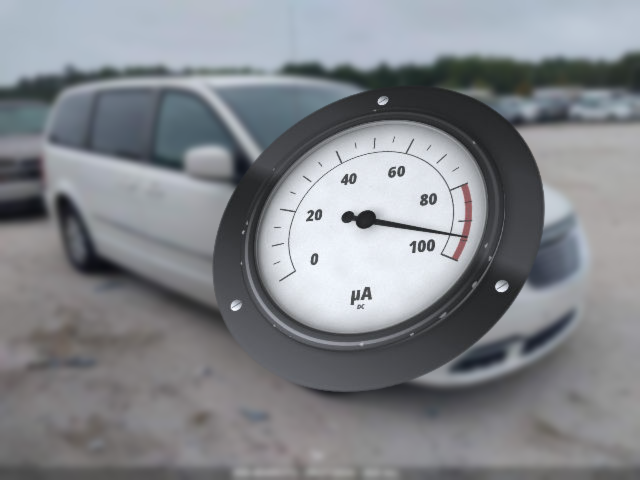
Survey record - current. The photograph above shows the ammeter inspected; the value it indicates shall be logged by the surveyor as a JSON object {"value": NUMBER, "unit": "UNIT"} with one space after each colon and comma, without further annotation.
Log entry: {"value": 95, "unit": "µA"}
